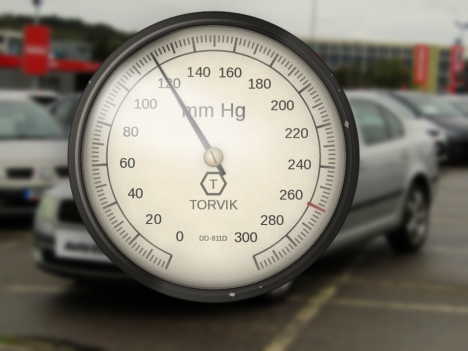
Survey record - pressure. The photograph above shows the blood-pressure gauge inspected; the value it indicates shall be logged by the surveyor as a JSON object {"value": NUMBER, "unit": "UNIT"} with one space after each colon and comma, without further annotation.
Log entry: {"value": 120, "unit": "mmHg"}
